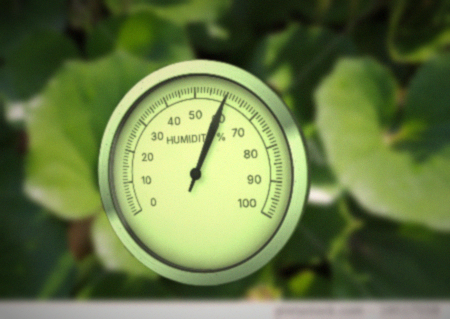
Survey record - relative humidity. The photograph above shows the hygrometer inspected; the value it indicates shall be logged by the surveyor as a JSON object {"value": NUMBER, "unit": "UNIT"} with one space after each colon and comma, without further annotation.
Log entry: {"value": 60, "unit": "%"}
